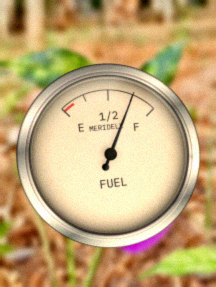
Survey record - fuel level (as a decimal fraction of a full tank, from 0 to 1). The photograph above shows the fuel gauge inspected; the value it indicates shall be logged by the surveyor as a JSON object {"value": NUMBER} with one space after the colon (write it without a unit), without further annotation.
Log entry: {"value": 0.75}
